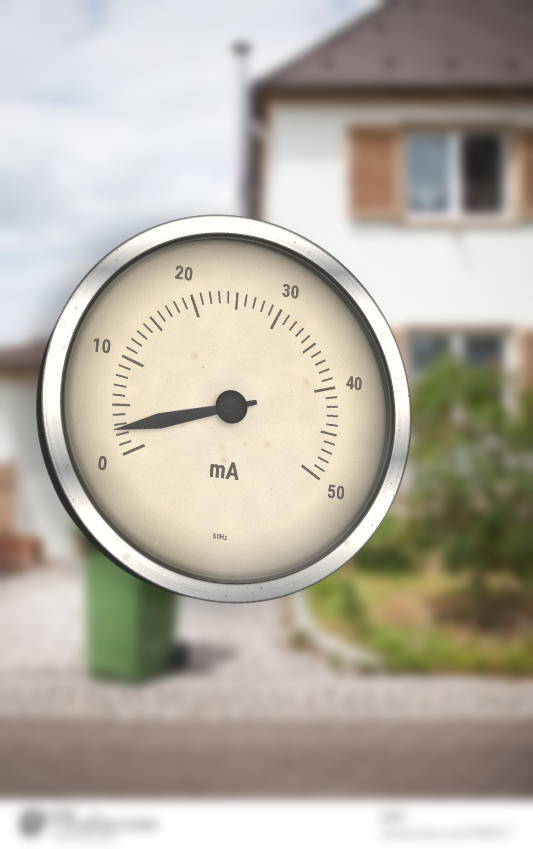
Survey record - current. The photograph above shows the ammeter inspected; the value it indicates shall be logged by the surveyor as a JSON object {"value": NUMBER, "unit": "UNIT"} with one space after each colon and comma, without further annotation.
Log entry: {"value": 2.5, "unit": "mA"}
